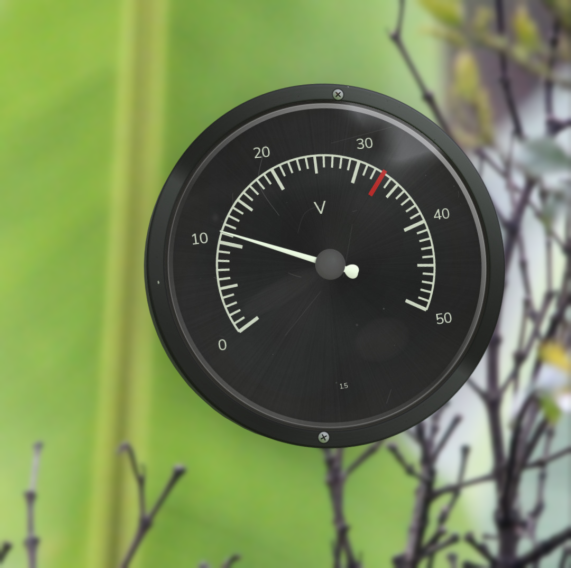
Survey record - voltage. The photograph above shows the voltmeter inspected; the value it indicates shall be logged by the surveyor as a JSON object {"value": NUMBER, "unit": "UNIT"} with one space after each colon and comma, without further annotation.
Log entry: {"value": 11, "unit": "V"}
